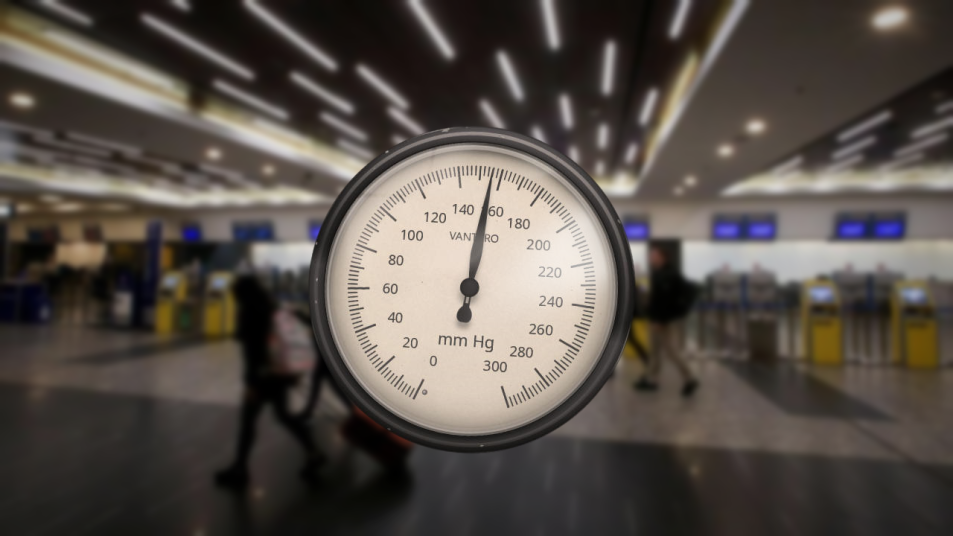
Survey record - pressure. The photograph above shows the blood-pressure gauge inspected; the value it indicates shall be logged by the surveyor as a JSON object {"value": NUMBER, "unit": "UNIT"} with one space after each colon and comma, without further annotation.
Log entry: {"value": 156, "unit": "mmHg"}
